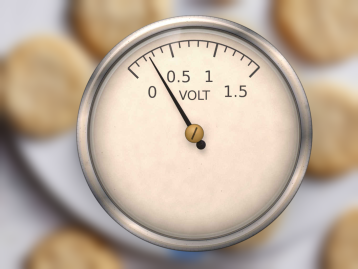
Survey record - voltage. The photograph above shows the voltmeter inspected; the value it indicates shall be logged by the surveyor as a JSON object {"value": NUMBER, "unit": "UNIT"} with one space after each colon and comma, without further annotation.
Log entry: {"value": 0.25, "unit": "V"}
